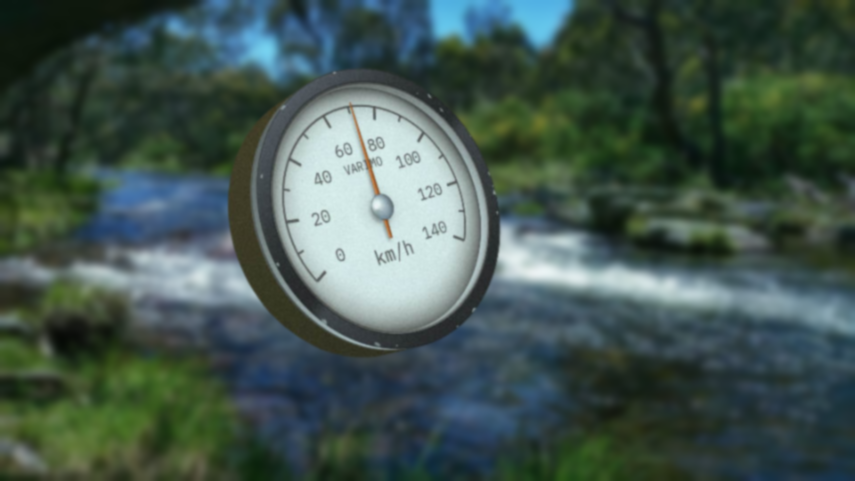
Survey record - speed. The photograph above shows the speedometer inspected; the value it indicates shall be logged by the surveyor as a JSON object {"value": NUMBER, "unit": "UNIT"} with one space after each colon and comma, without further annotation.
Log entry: {"value": 70, "unit": "km/h"}
